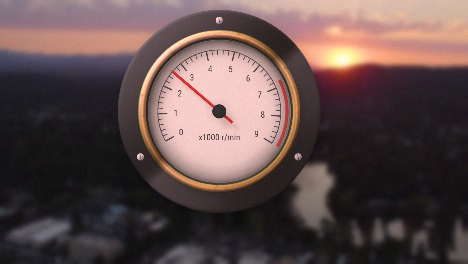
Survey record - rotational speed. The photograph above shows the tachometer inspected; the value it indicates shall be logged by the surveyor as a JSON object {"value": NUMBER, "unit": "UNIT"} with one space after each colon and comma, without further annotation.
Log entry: {"value": 2600, "unit": "rpm"}
